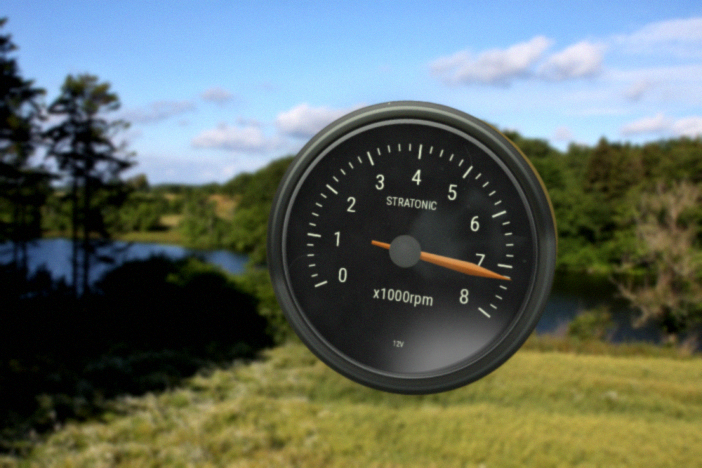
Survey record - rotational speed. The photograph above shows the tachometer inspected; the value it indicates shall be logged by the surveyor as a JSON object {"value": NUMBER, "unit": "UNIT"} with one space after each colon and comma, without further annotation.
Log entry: {"value": 7200, "unit": "rpm"}
